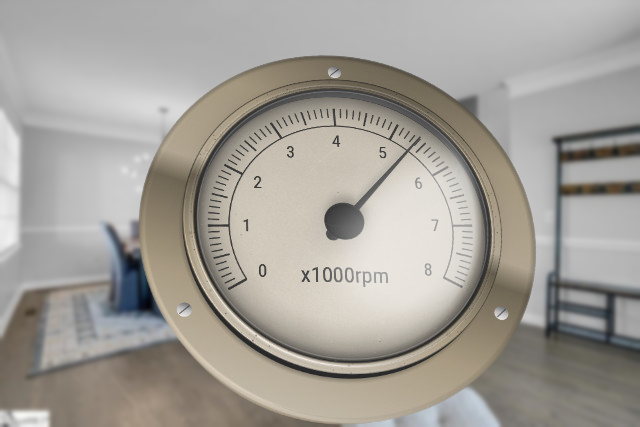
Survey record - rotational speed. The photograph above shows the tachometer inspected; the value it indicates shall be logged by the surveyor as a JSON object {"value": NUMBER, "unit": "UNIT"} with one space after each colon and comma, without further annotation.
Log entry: {"value": 5400, "unit": "rpm"}
